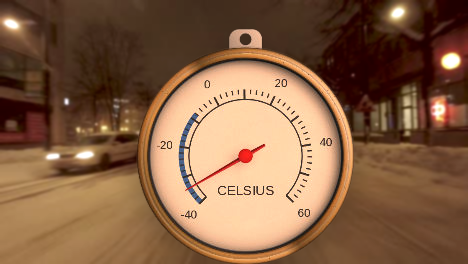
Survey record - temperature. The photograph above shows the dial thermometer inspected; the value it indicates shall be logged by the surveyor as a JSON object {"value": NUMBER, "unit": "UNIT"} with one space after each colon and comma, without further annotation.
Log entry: {"value": -34, "unit": "°C"}
